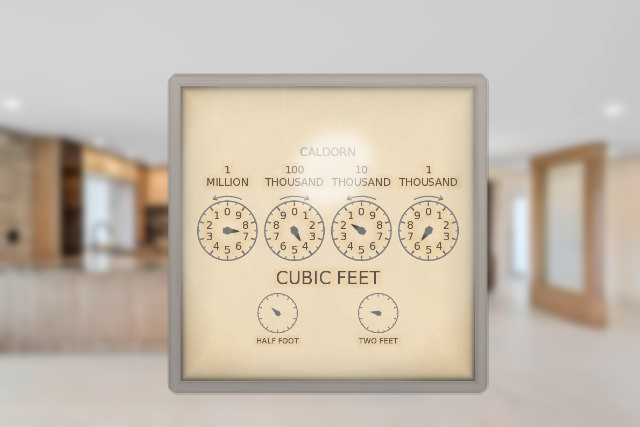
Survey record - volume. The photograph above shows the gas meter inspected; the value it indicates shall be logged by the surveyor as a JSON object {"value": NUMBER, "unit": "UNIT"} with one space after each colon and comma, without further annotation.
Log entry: {"value": 741600, "unit": "ft³"}
